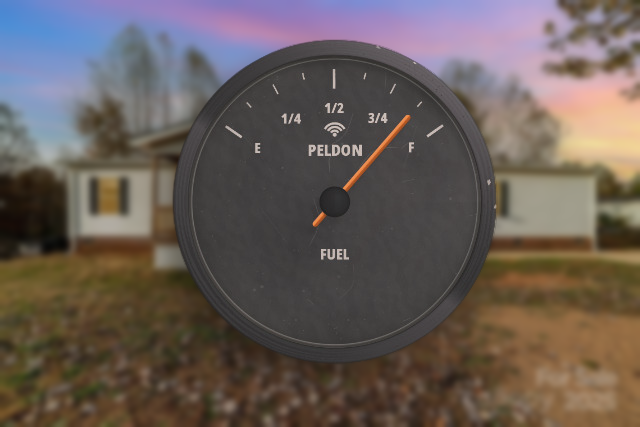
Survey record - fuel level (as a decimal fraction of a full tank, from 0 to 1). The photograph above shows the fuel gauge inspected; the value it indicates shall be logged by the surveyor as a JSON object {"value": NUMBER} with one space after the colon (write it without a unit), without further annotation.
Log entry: {"value": 0.875}
